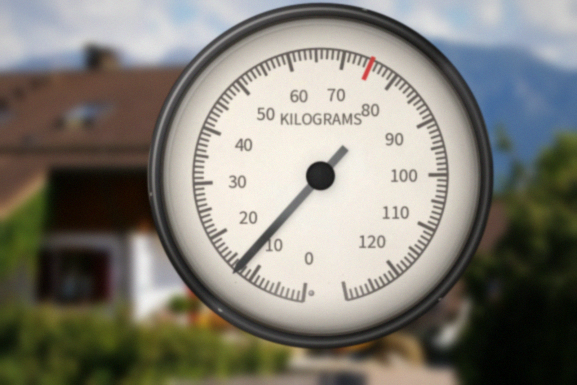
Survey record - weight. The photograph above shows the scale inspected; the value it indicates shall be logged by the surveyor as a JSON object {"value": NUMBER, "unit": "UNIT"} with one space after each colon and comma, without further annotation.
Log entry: {"value": 13, "unit": "kg"}
